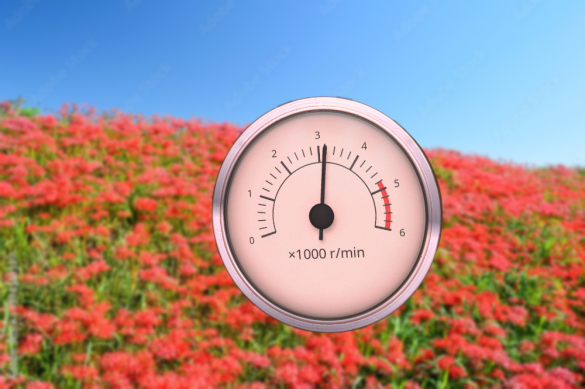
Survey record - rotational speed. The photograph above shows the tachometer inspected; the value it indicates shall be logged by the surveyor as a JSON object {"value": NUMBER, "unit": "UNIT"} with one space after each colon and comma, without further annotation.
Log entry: {"value": 3200, "unit": "rpm"}
